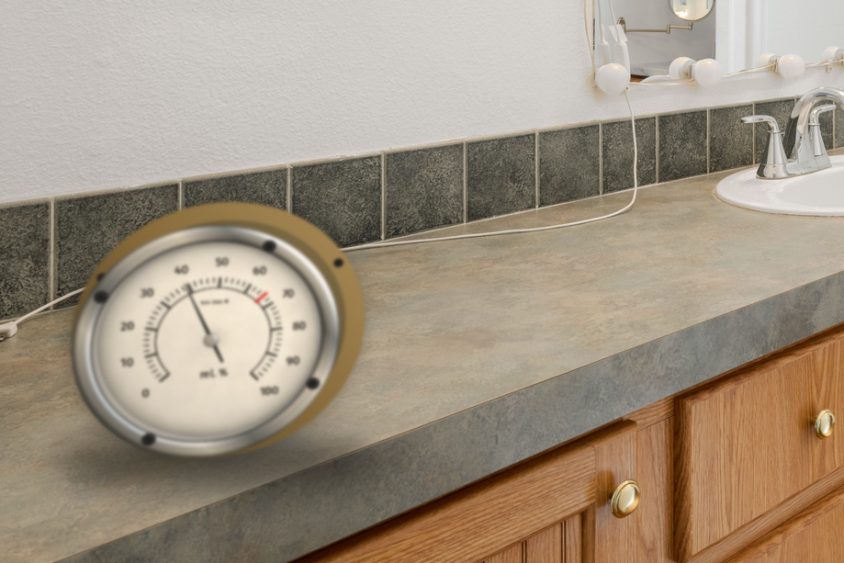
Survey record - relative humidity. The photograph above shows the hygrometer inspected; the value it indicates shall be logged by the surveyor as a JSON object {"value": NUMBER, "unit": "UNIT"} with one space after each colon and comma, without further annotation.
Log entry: {"value": 40, "unit": "%"}
